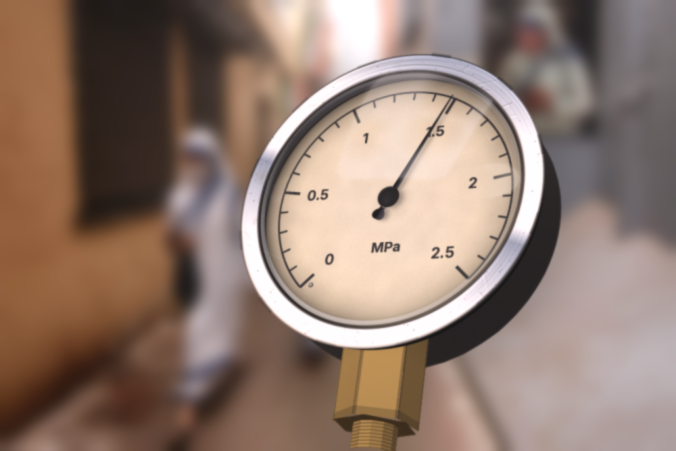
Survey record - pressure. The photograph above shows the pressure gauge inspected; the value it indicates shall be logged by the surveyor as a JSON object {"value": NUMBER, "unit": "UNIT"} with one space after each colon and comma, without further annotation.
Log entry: {"value": 1.5, "unit": "MPa"}
